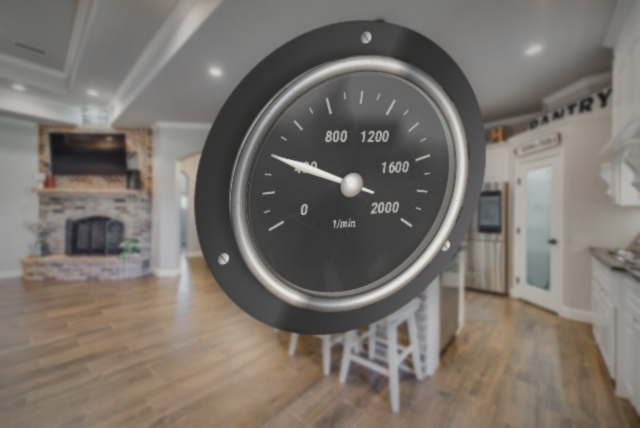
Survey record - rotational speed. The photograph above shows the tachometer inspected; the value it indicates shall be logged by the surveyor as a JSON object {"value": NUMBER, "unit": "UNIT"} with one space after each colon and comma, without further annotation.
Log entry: {"value": 400, "unit": "rpm"}
